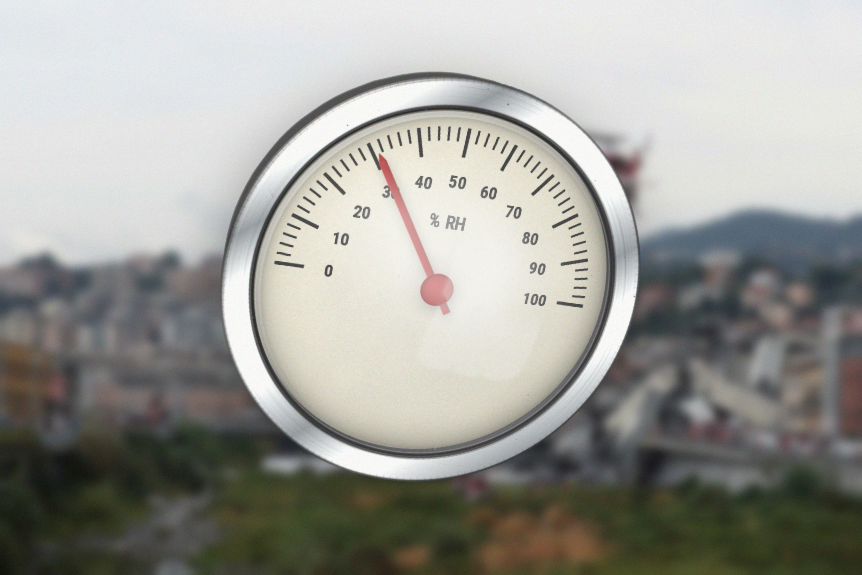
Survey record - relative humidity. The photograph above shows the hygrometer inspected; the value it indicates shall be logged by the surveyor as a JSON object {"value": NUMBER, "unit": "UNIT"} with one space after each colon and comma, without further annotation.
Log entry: {"value": 31, "unit": "%"}
